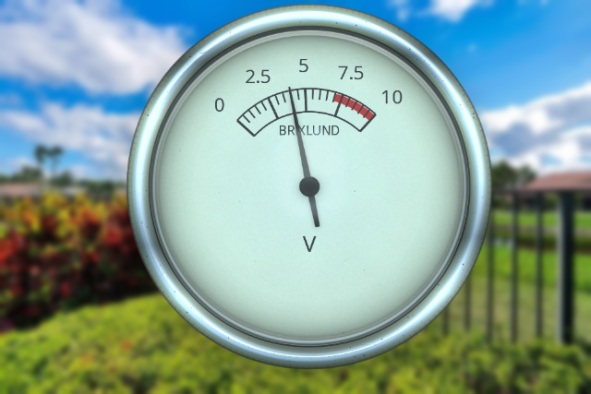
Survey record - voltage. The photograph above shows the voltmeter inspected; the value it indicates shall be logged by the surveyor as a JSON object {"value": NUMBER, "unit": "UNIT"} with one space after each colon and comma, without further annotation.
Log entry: {"value": 4, "unit": "V"}
